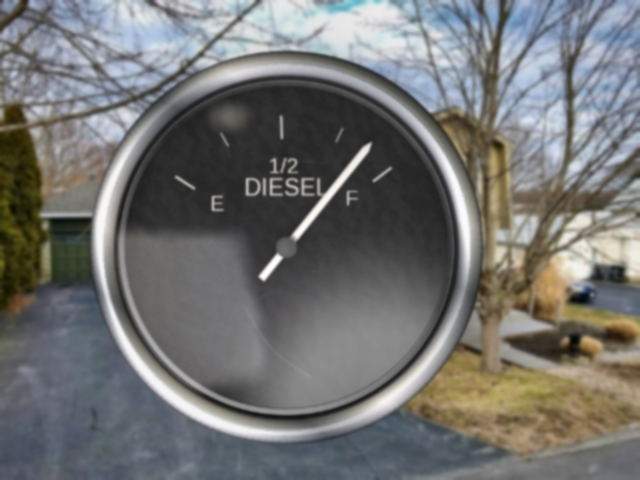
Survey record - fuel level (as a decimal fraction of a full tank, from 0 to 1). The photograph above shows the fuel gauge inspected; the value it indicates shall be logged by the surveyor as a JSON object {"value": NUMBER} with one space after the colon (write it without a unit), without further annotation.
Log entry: {"value": 0.875}
